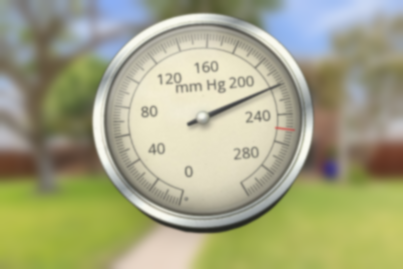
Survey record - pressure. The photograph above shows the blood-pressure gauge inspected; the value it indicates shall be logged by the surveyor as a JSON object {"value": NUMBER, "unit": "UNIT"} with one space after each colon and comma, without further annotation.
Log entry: {"value": 220, "unit": "mmHg"}
